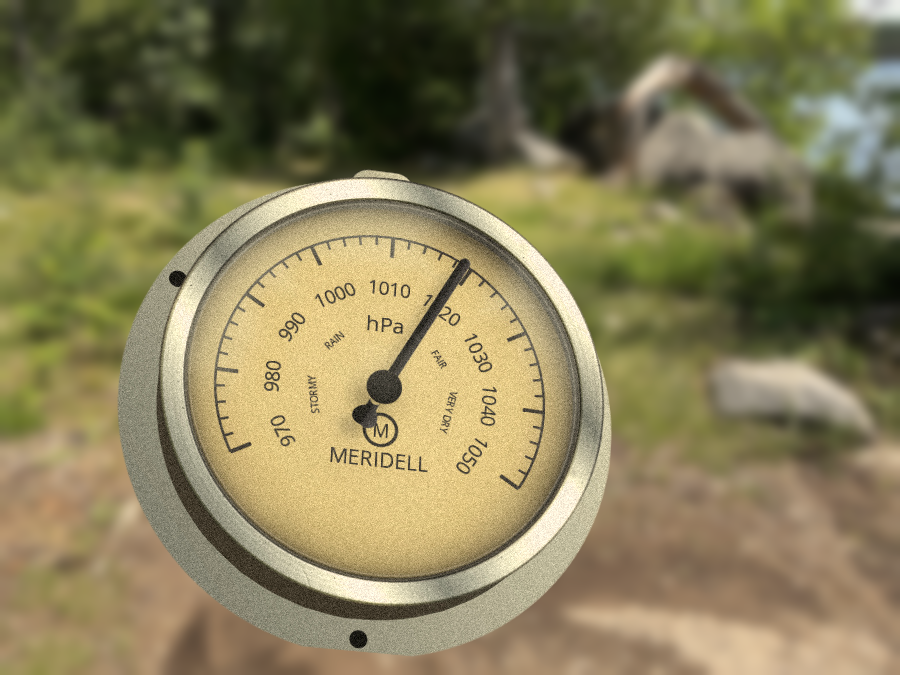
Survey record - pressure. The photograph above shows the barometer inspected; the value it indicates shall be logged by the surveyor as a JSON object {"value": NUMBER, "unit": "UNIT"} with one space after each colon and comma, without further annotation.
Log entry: {"value": 1019, "unit": "hPa"}
